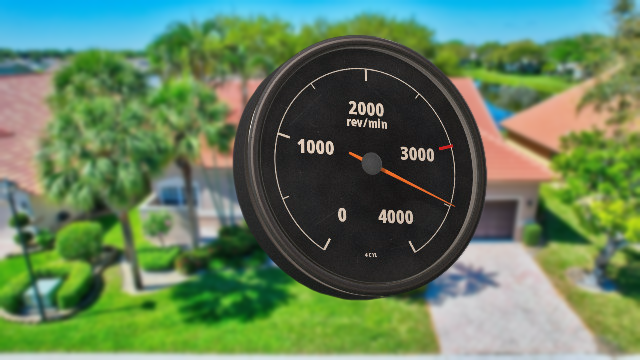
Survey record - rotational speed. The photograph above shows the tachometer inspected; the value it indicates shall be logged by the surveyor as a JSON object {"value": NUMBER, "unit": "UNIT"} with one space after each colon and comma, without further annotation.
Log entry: {"value": 3500, "unit": "rpm"}
